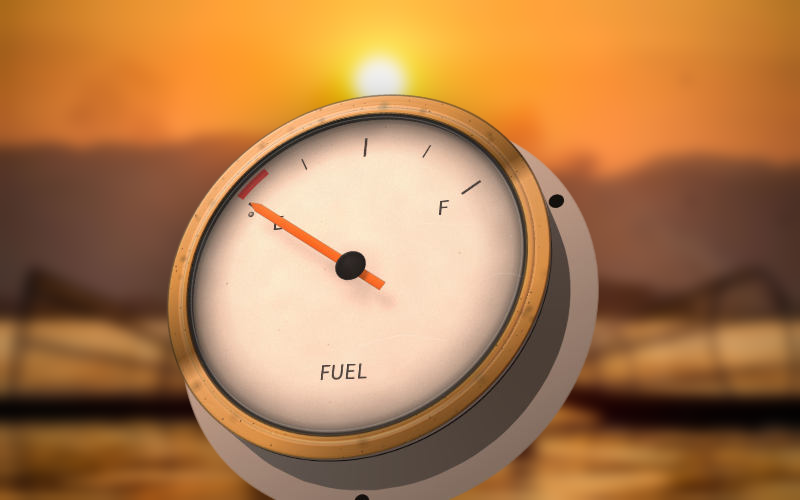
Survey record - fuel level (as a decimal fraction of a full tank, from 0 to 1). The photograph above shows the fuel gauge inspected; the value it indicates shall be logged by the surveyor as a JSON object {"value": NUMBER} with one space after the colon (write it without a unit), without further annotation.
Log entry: {"value": 0}
